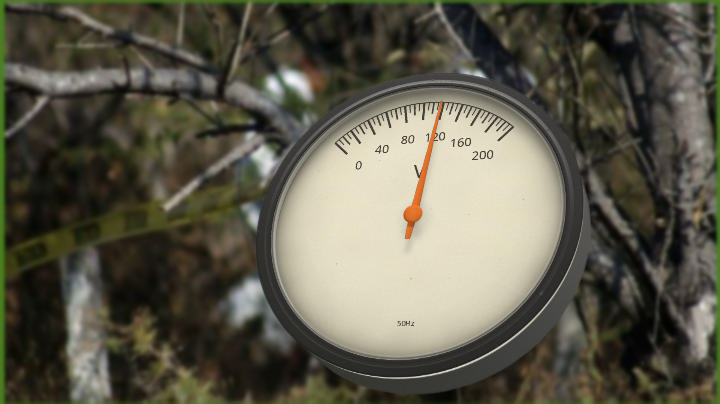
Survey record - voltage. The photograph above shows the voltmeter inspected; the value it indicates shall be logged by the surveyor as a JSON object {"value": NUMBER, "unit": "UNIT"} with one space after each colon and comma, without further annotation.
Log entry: {"value": 120, "unit": "V"}
